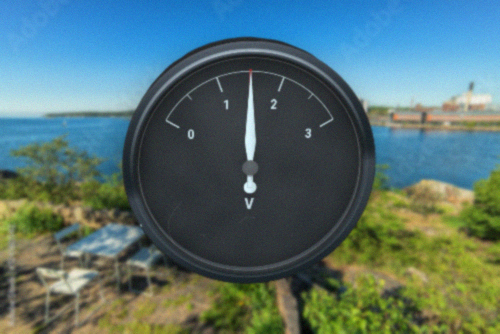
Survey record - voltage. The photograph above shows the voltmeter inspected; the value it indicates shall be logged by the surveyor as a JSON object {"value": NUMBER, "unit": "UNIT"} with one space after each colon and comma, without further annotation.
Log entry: {"value": 1.5, "unit": "V"}
